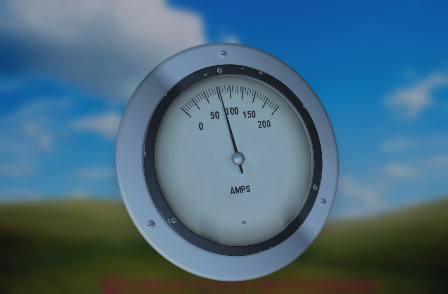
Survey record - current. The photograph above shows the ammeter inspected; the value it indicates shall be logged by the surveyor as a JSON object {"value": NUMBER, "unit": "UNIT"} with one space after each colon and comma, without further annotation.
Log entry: {"value": 75, "unit": "A"}
